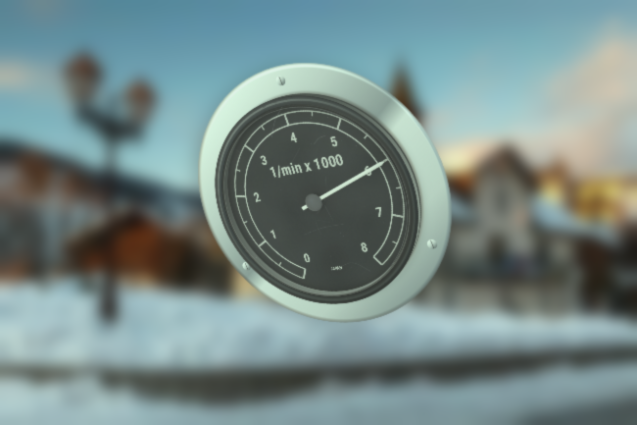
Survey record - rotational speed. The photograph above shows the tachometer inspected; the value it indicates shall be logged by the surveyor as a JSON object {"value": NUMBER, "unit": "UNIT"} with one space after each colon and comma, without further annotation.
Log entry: {"value": 6000, "unit": "rpm"}
